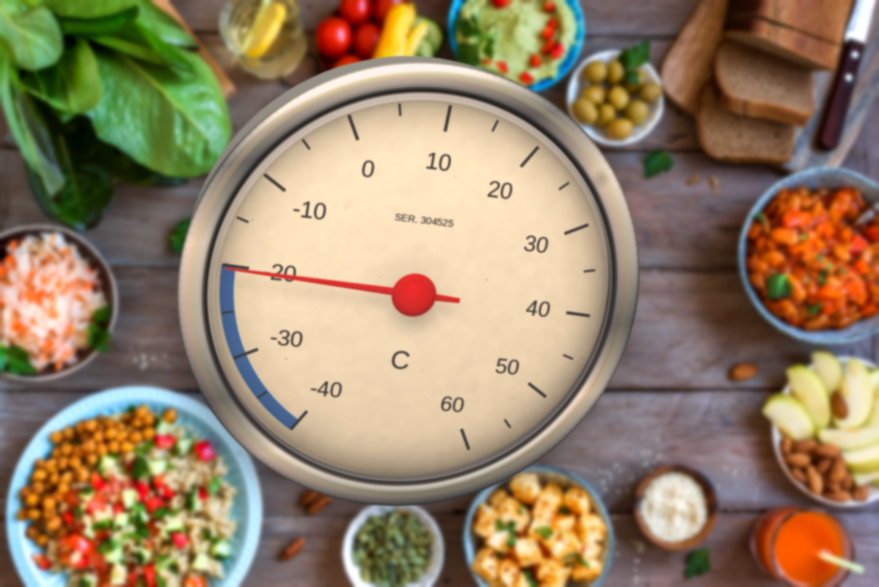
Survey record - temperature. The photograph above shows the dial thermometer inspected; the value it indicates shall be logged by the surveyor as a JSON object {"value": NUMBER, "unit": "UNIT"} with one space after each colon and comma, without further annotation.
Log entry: {"value": -20, "unit": "°C"}
